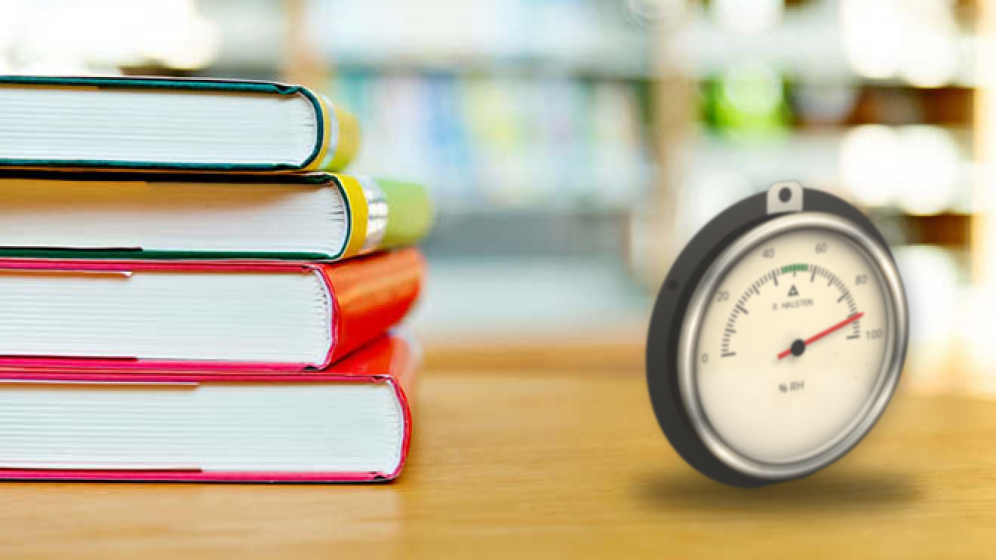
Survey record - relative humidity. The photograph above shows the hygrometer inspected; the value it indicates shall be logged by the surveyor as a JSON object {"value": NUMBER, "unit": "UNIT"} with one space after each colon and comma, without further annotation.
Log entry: {"value": 90, "unit": "%"}
